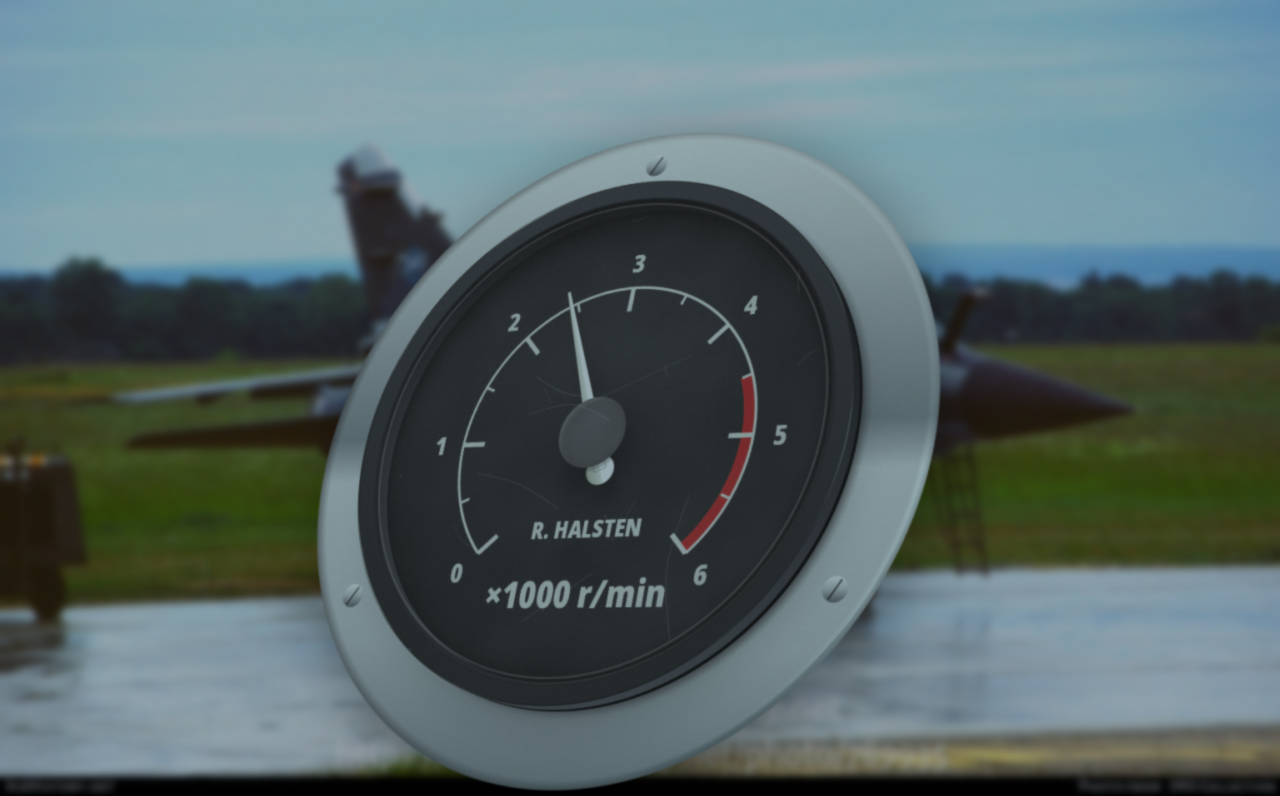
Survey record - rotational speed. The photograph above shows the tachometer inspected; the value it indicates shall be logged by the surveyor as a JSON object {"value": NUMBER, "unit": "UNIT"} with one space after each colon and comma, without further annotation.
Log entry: {"value": 2500, "unit": "rpm"}
